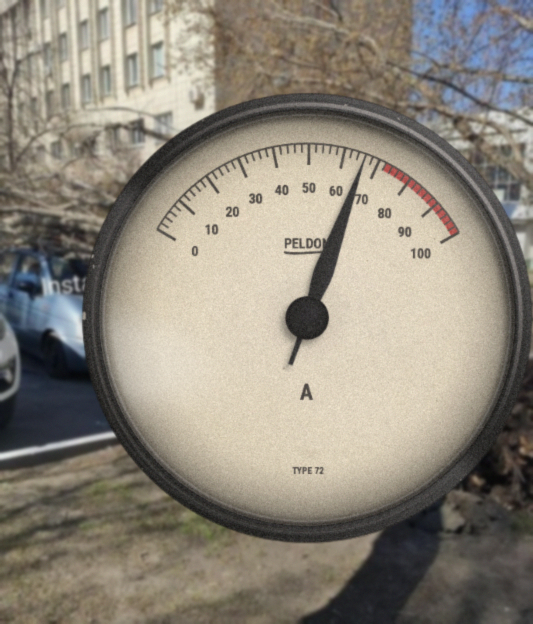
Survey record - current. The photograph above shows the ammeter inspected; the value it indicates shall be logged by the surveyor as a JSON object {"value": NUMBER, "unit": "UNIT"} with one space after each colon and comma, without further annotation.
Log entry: {"value": 66, "unit": "A"}
